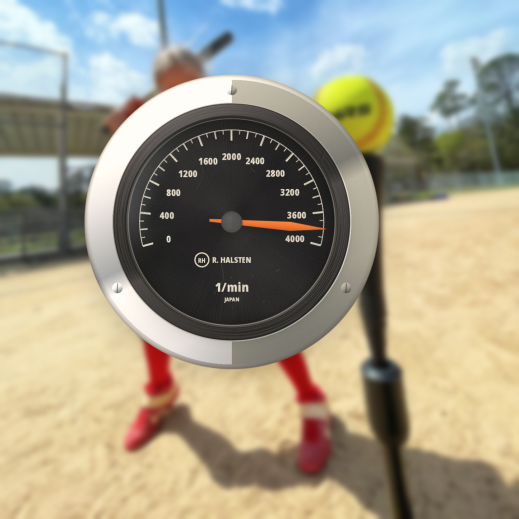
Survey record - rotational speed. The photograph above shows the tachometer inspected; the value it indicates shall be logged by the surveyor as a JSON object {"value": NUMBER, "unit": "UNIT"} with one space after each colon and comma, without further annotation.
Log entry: {"value": 3800, "unit": "rpm"}
